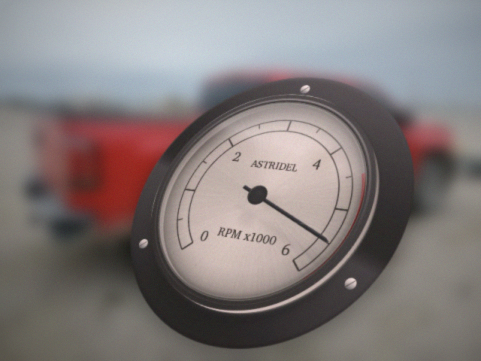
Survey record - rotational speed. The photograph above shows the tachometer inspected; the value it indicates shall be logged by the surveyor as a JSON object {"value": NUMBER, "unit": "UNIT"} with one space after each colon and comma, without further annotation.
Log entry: {"value": 5500, "unit": "rpm"}
